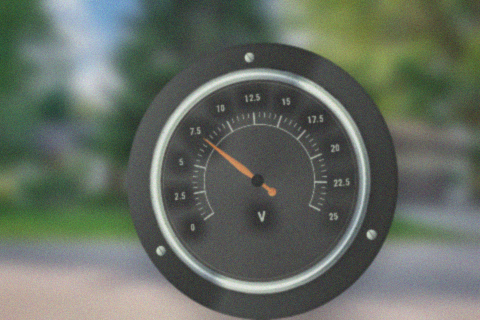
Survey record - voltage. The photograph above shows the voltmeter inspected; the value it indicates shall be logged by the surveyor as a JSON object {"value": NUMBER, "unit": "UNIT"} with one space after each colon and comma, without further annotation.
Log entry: {"value": 7.5, "unit": "V"}
